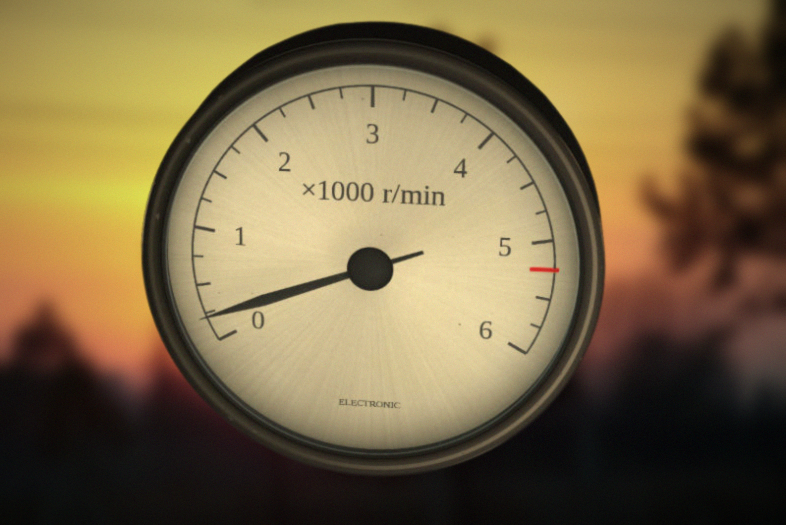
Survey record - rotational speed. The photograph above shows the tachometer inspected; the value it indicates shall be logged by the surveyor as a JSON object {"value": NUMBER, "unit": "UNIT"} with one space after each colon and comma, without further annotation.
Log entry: {"value": 250, "unit": "rpm"}
